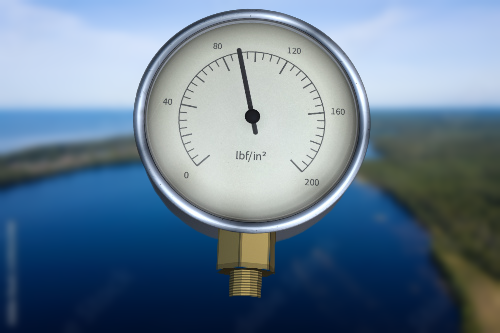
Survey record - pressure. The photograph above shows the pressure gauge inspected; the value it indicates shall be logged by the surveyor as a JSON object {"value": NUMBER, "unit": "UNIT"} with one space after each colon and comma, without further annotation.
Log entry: {"value": 90, "unit": "psi"}
